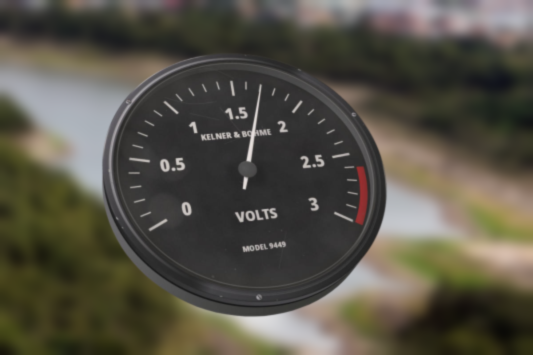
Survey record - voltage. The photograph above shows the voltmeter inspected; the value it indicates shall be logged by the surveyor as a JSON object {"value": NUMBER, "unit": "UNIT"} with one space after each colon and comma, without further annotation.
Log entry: {"value": 1.7, "unit": "V"}
